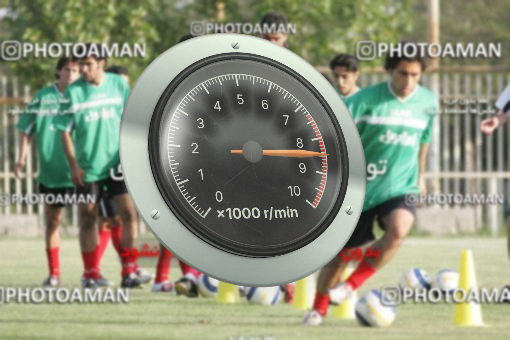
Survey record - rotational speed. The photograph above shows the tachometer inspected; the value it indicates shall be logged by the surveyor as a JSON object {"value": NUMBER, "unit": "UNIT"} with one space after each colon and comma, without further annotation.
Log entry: {"value": 8500, "unit": "rpm"}
